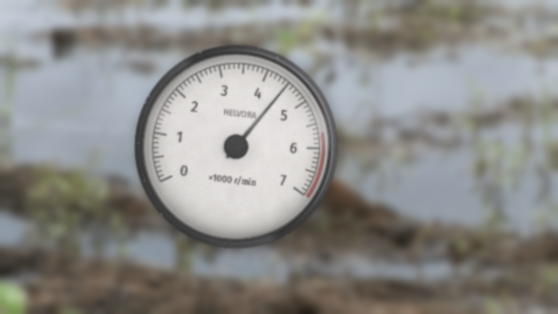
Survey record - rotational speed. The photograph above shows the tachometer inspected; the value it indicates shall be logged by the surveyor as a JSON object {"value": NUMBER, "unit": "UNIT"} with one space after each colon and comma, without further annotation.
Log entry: {"value": 4500, "unit": "rpm"}
